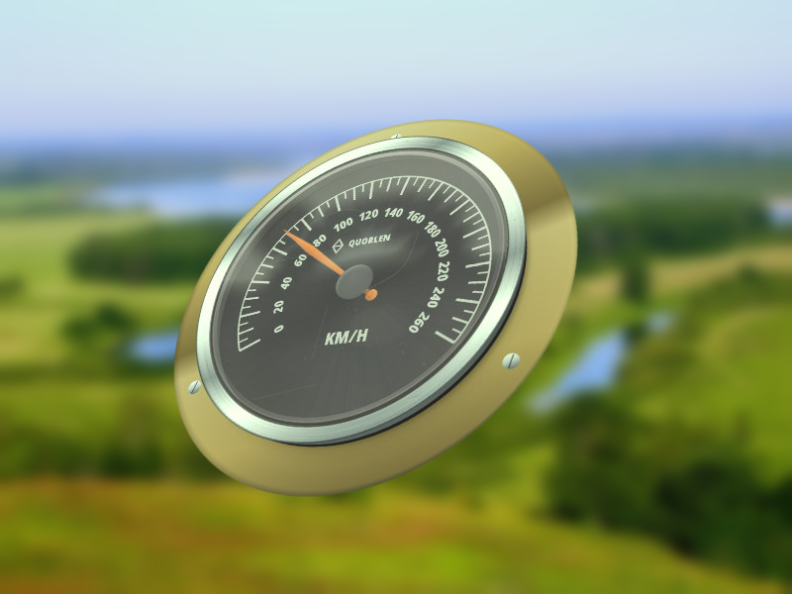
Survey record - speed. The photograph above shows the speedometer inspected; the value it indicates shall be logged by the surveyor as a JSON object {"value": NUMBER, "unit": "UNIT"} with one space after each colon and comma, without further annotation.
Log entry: {"value": 70, "unit": "km/h"}
